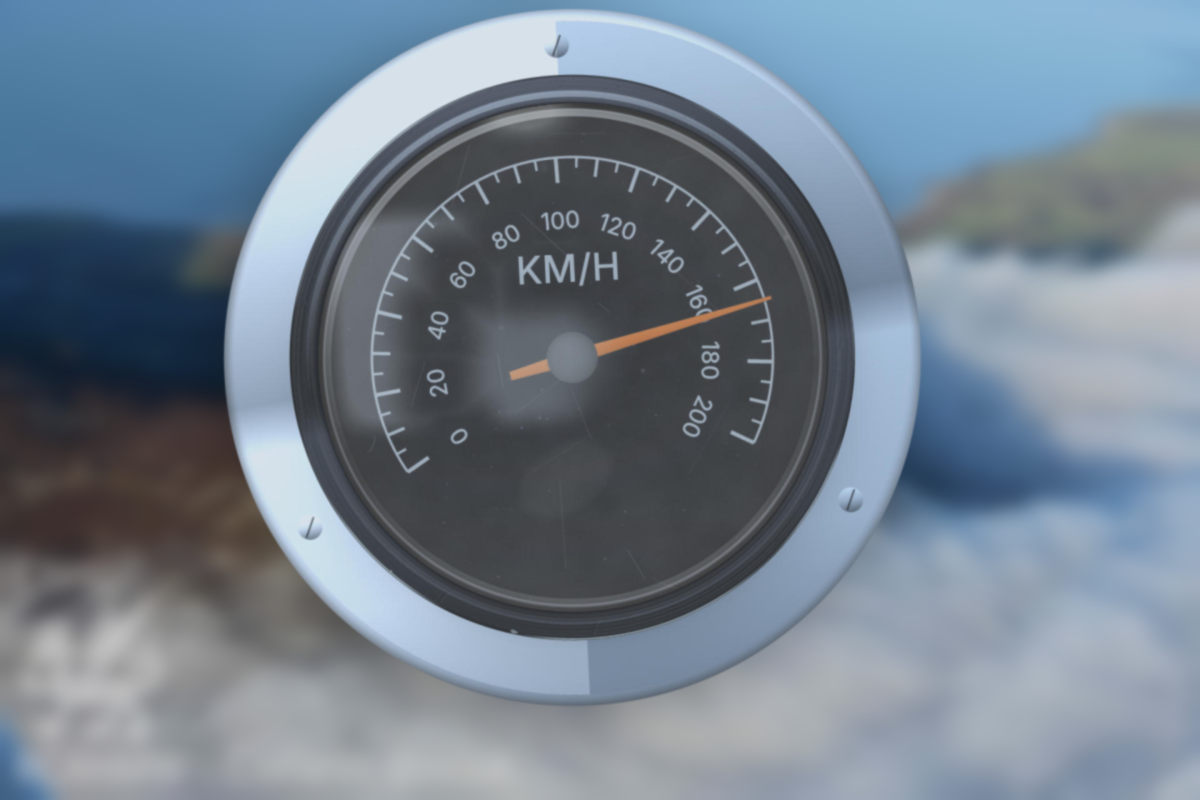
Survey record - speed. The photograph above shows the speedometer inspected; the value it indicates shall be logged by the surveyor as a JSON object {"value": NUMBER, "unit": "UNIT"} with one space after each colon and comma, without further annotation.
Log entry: {"value": 165, "unit": "km/h"}
